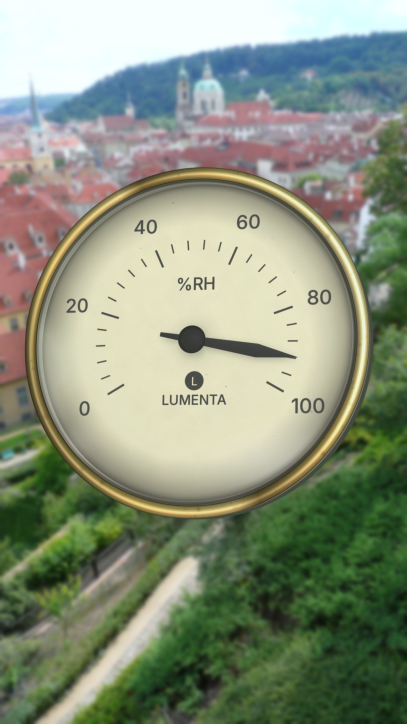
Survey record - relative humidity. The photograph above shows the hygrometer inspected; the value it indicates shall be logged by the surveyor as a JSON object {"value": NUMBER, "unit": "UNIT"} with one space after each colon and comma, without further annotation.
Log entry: {"value": 92, "unit": "%"}
